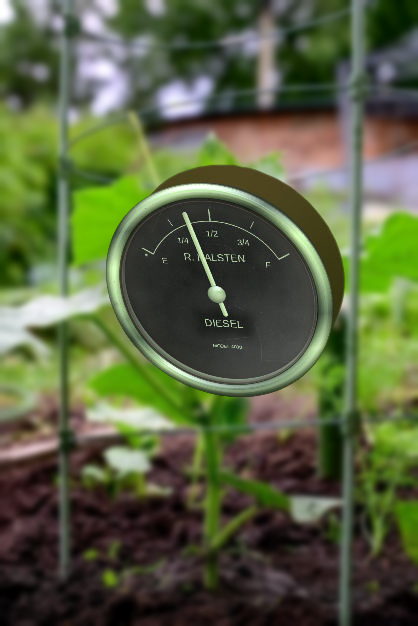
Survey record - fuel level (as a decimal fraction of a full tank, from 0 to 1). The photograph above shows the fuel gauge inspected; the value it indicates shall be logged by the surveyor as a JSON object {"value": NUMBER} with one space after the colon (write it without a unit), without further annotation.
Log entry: {"value": 0.375}
